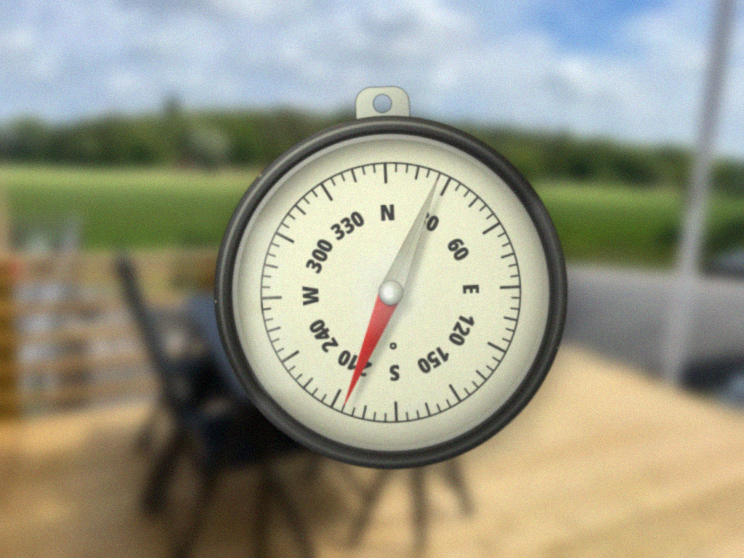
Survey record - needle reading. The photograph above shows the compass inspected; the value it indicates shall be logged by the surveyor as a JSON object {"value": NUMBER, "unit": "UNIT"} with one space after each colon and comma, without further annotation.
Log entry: {"value": 205, "unit": "°"}
